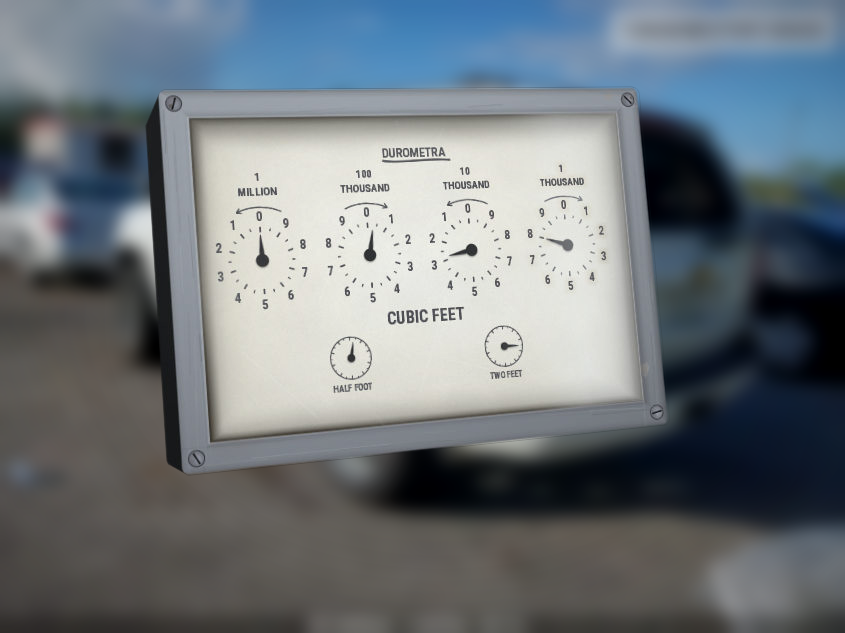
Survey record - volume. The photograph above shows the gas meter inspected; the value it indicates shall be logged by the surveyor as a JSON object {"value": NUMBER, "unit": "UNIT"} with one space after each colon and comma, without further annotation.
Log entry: {"value": 2800, "unit": "ft³"}
